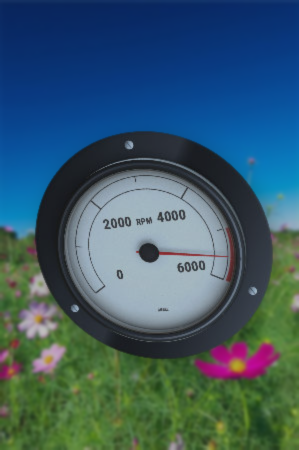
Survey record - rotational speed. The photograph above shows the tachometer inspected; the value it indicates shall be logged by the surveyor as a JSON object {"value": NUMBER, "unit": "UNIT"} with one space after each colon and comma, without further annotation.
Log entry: {"value": 5500, "unit": "rpm"}
